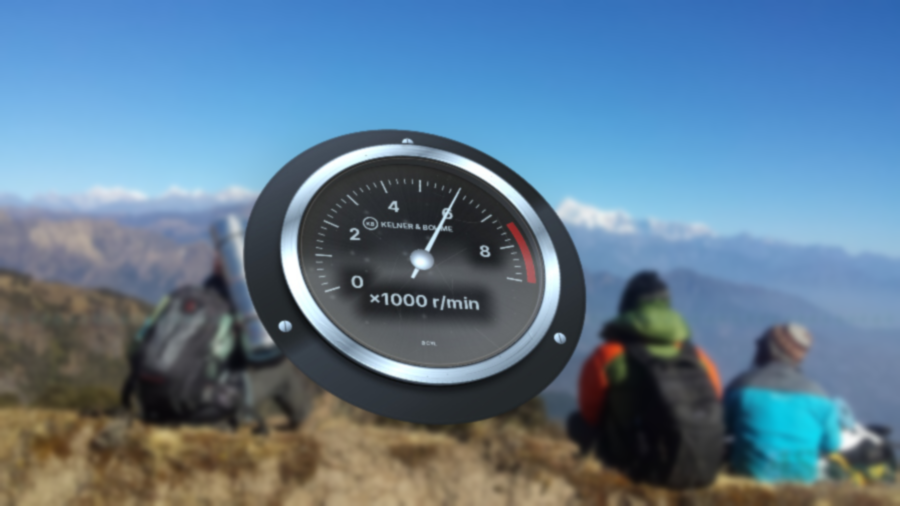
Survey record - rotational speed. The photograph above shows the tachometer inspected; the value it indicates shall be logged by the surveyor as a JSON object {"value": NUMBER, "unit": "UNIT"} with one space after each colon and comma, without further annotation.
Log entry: {"value": 6000, "unit": "rpm"}
